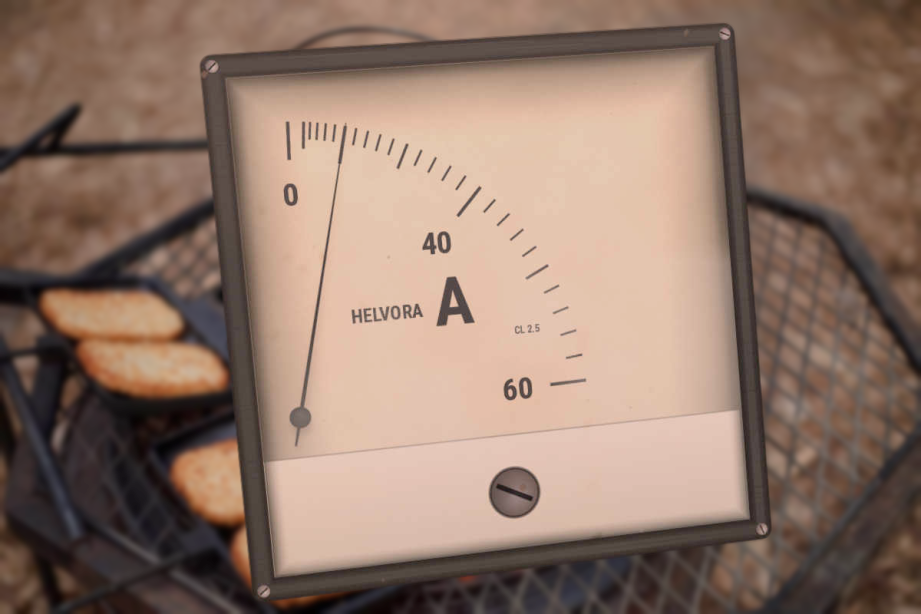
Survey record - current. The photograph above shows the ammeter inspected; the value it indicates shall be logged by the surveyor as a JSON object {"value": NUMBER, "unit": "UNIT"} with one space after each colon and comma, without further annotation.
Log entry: {"value": 20, "unit": "A"}
